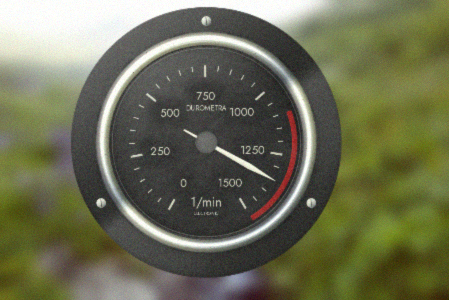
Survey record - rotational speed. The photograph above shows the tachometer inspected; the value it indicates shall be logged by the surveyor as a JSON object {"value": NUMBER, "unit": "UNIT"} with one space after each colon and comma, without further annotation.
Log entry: {"value": 1350, "unit": "rpm"}
